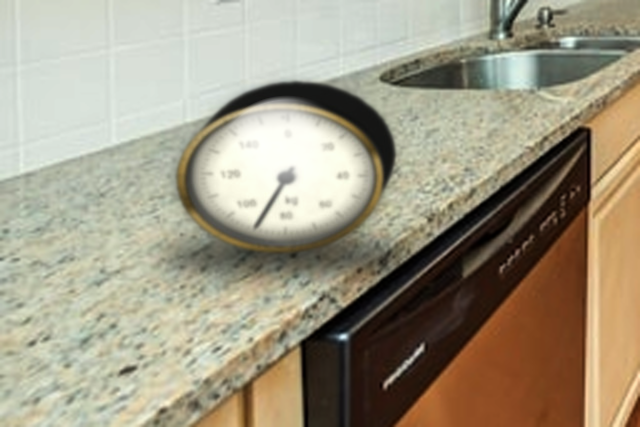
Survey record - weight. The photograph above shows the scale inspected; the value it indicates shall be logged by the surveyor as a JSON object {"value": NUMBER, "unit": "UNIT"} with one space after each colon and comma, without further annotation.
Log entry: {"value": 90, "unit": "kg"}
